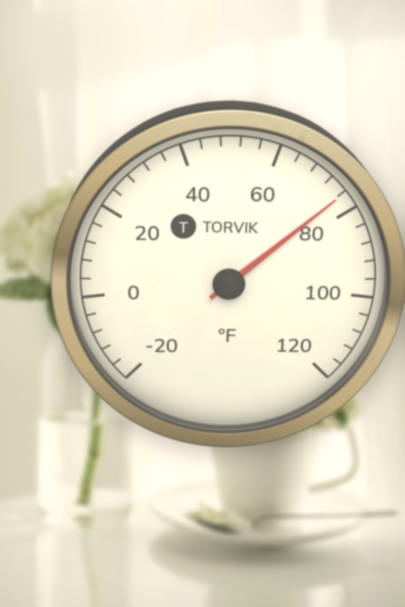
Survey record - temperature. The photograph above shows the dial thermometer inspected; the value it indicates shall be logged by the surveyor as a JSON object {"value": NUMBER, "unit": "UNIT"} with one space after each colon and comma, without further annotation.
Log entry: {"value": 76, "unit": "°F"}
